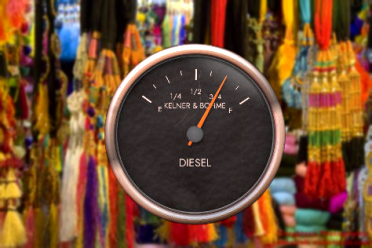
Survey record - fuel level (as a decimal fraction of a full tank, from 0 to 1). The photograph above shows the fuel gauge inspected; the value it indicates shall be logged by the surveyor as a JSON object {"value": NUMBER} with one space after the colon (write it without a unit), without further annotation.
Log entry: {"value": 0.75}
